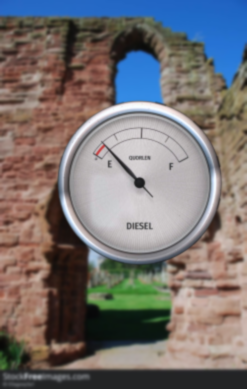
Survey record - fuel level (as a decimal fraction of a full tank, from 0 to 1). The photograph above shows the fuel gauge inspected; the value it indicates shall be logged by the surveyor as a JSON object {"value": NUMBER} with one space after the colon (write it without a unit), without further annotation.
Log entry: {"value": 0.125}
